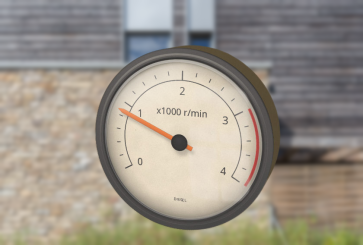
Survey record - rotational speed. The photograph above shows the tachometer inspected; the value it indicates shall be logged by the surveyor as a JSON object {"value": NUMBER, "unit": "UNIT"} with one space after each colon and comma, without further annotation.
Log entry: {"value": 900, "unit": "rpm"}
